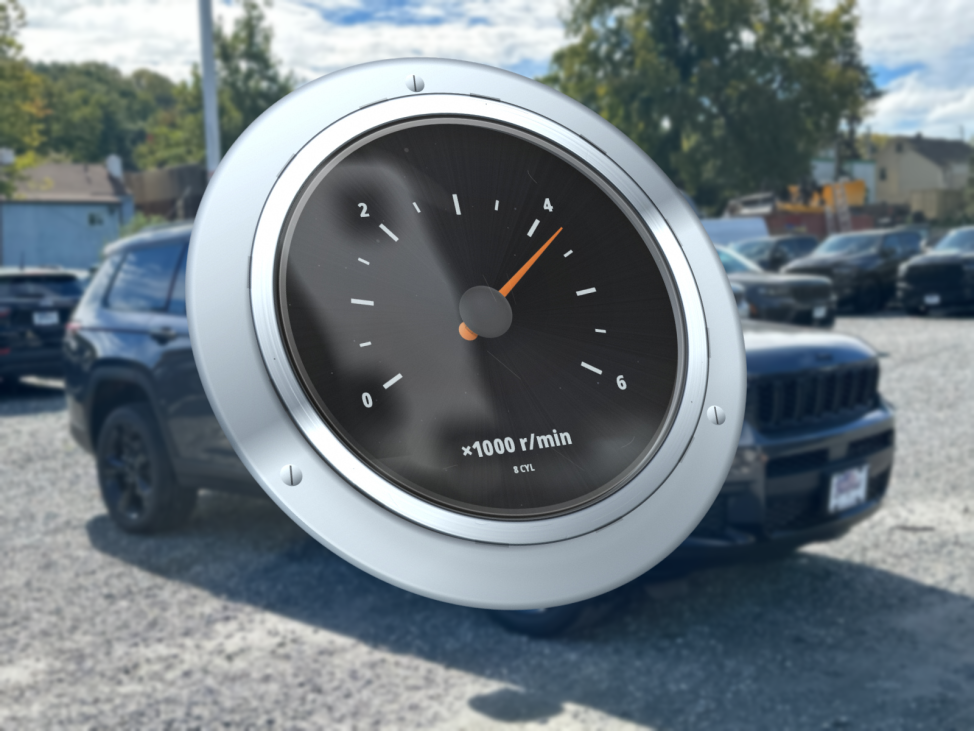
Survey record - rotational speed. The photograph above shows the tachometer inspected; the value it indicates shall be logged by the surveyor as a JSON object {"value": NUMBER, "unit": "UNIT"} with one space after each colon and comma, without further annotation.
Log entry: {"value": 4250, "unit": "rpm"}
